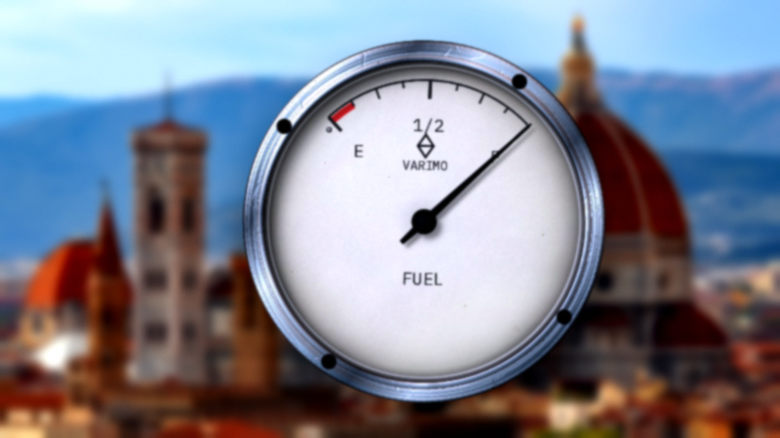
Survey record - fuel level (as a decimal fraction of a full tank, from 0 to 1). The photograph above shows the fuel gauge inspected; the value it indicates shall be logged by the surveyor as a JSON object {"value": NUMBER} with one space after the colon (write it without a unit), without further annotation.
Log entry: {"value": 1}
